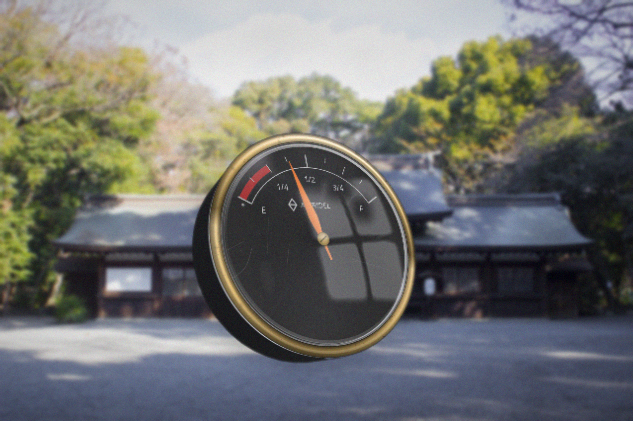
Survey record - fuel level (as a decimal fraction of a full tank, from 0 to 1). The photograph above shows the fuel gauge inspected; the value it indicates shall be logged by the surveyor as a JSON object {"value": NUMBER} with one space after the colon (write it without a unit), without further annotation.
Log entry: {"value": 0.375}
